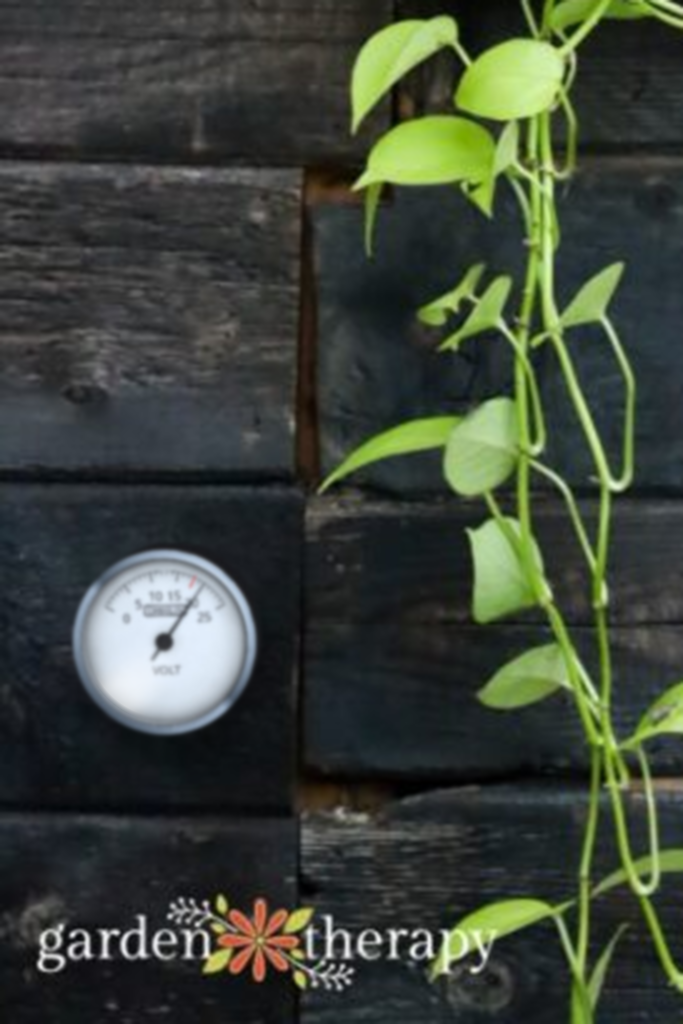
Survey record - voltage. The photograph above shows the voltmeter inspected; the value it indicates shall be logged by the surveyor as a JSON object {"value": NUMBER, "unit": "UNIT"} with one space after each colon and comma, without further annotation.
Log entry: {"value": 20, "unit": "V"}
